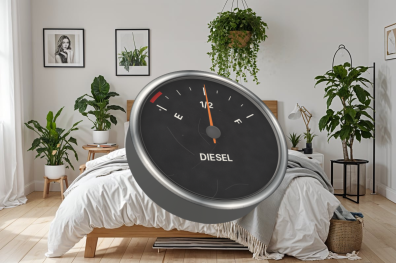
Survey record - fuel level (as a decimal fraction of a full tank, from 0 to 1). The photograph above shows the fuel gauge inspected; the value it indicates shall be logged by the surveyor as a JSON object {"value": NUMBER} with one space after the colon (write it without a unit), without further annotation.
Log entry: {"value": 0.5}
